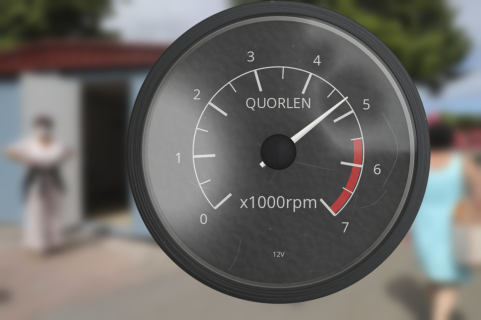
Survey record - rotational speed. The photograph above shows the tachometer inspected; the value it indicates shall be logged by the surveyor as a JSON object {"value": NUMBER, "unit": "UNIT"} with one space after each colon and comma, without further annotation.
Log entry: {"value": 4750, "unit": "rpm"}
